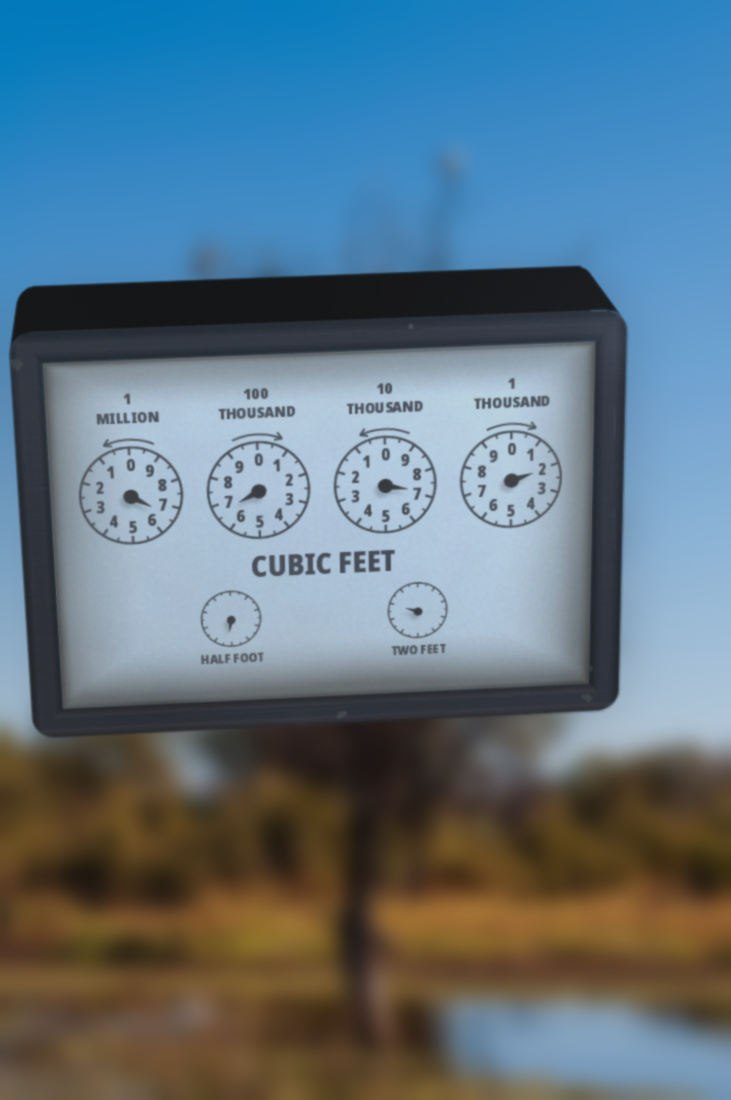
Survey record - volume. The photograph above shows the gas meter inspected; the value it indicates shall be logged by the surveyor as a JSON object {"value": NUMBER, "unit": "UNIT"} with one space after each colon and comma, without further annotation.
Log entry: {"value": 667200, "unit": "ft³"}
